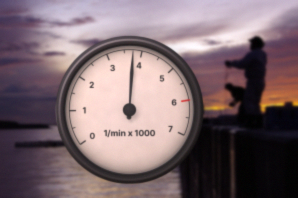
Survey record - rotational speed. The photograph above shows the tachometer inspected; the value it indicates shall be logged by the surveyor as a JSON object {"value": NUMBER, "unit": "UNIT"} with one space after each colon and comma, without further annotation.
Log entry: {"value": 3750, "unit": "rpm"}
